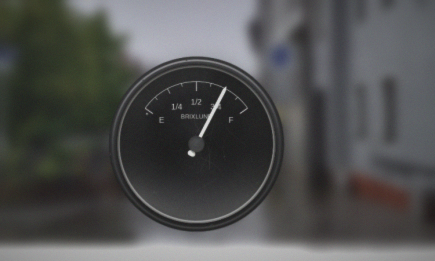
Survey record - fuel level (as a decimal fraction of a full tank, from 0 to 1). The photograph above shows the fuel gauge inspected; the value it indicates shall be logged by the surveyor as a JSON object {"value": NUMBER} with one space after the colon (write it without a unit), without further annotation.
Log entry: {"value": 0.75}
